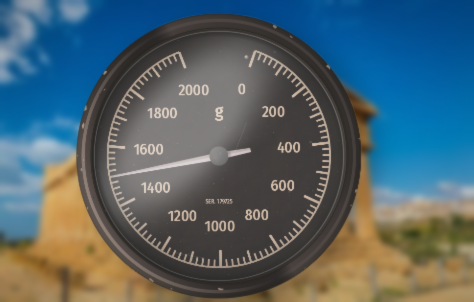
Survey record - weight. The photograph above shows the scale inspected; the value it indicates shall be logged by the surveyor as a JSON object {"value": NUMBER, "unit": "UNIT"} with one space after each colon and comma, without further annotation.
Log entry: {"value": 1500, "unit": "g"}
